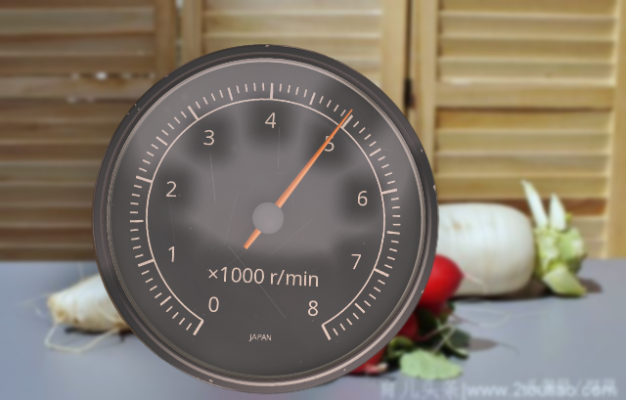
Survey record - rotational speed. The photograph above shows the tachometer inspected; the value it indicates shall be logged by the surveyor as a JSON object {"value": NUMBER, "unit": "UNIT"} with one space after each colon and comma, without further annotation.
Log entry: {"value": 4950, "unit": "rpm"}
